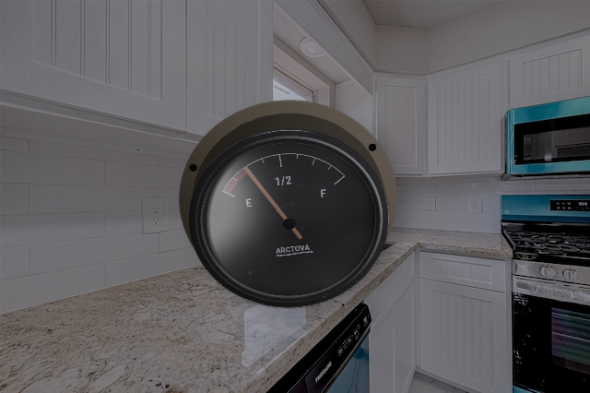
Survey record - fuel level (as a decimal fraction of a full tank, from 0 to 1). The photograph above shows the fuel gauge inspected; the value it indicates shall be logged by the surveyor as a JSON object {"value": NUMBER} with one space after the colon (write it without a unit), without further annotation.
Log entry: {"value": 0.25}
